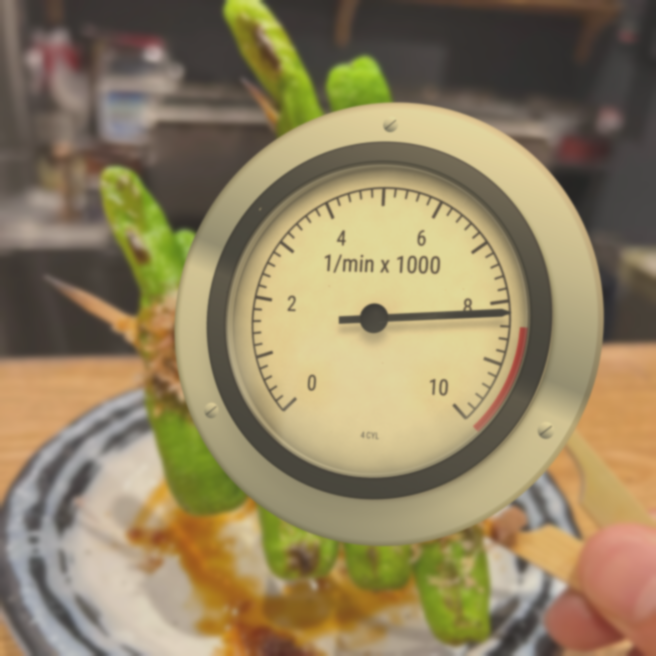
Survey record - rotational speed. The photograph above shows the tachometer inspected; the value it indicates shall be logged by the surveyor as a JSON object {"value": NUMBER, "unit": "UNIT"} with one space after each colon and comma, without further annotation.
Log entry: {"value": 8200, "unit": "rpm"}
